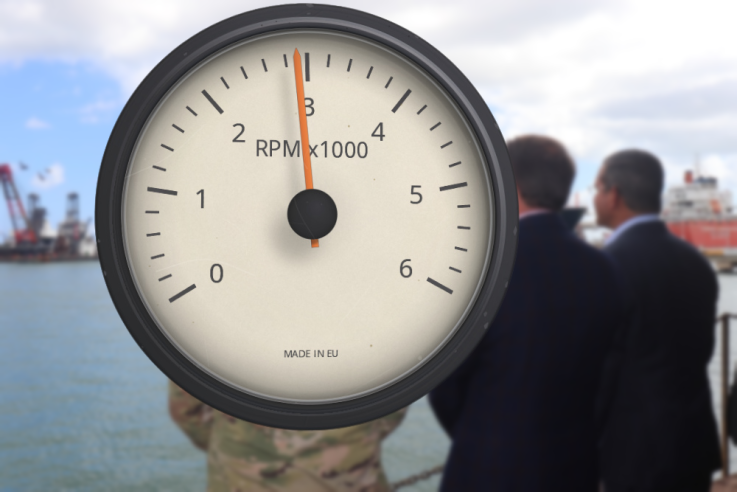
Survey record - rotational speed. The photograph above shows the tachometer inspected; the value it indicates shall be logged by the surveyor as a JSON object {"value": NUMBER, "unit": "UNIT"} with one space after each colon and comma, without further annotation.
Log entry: {"value": 2900, "unit": "rpm"}
